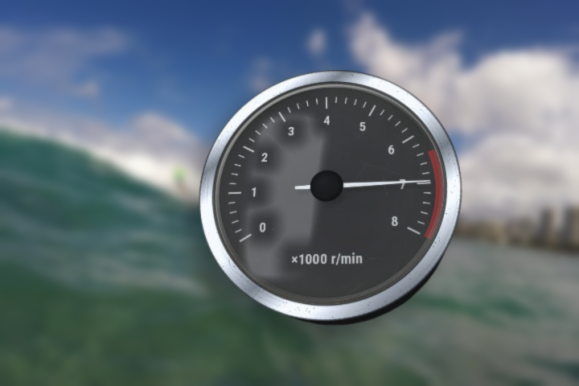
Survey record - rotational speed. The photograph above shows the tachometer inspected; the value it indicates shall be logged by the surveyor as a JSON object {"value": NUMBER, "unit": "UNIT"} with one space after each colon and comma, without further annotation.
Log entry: {"value": 7000, "unit": "rpm"}
